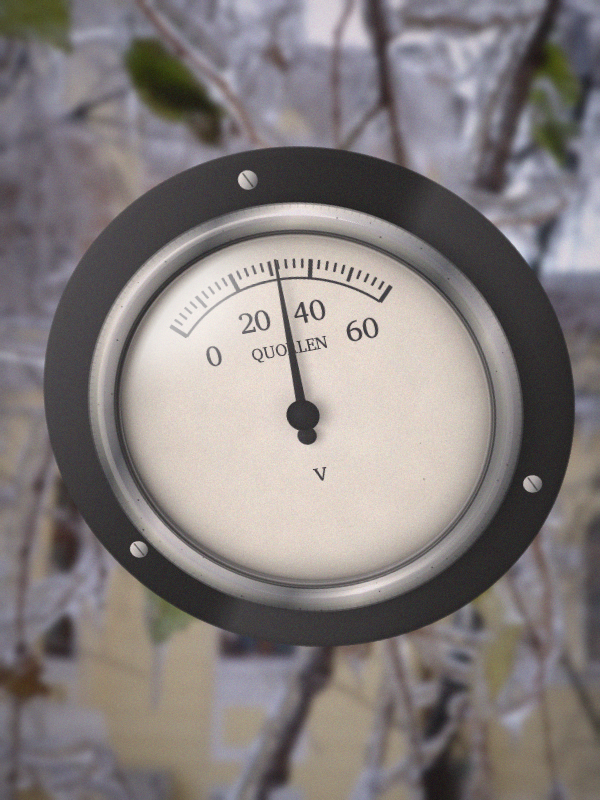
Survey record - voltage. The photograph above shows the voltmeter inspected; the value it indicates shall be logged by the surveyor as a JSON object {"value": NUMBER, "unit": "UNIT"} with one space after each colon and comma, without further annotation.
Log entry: {"value": 32, "unit": "V"}
